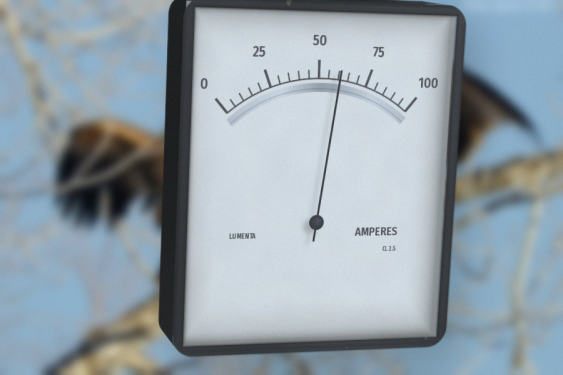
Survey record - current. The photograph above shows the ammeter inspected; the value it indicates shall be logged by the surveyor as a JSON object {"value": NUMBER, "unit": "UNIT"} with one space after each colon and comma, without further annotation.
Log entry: {"value": 60, "unit": "A"}
